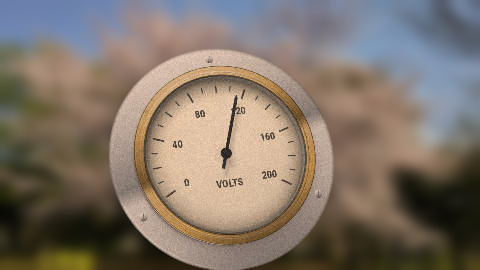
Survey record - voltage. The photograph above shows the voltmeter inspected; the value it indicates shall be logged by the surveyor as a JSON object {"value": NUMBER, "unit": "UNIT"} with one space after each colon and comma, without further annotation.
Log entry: {"value": 115, "unit": "V"}
